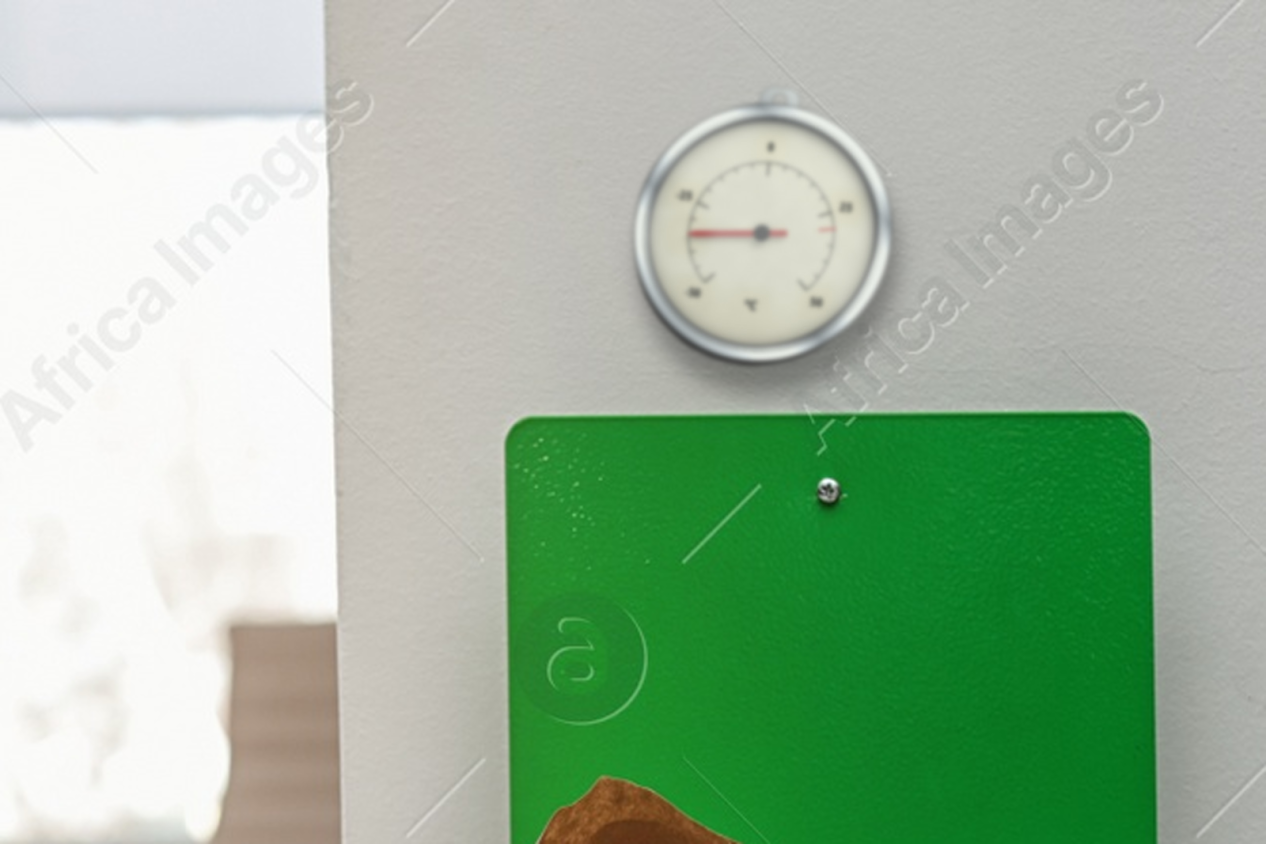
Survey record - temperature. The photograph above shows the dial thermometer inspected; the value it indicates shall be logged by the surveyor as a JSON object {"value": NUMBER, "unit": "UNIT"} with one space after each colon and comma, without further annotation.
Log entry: {"value": -35, "unit": "°C"}
